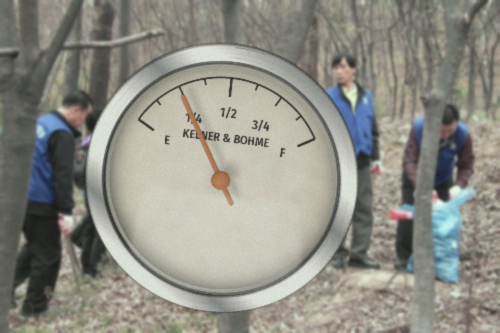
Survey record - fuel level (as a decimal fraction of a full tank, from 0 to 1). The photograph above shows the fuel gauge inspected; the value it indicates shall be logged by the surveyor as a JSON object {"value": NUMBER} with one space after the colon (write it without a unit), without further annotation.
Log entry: {"value": 0.25}
